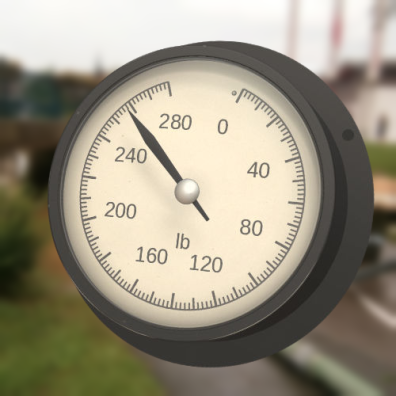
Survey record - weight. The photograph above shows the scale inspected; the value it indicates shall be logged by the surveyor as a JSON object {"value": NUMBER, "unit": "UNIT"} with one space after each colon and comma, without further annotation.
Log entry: {"value": 258, "unit": "lb"}
